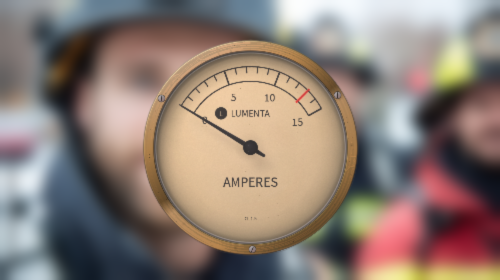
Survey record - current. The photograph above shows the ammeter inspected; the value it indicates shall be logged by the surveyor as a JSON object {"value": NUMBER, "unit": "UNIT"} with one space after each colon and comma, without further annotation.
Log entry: {"value": 0, "unit": "A"}
